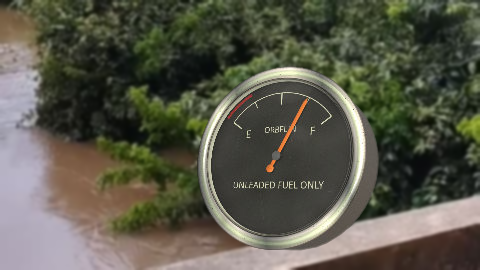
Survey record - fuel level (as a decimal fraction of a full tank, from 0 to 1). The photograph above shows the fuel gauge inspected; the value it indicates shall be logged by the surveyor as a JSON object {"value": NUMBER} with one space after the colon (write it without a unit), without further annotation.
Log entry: {"value": 0.75}
